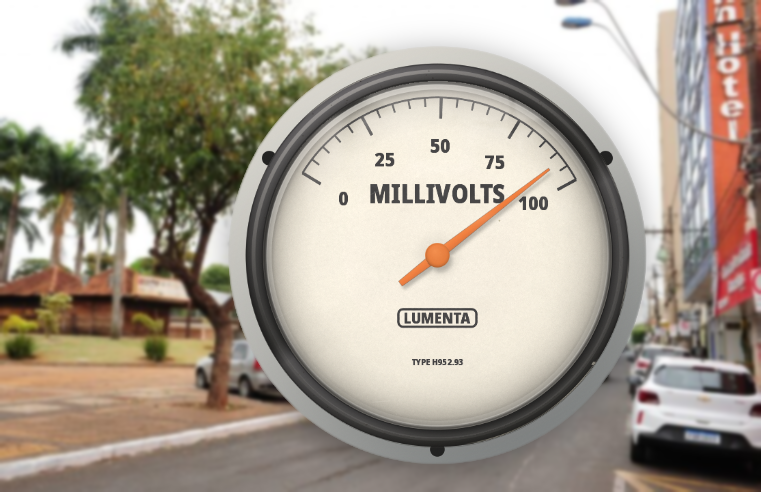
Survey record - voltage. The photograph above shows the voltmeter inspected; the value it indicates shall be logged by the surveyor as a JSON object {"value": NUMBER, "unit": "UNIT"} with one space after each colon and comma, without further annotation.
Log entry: {"value": 92.5, "unit": "mV"}
